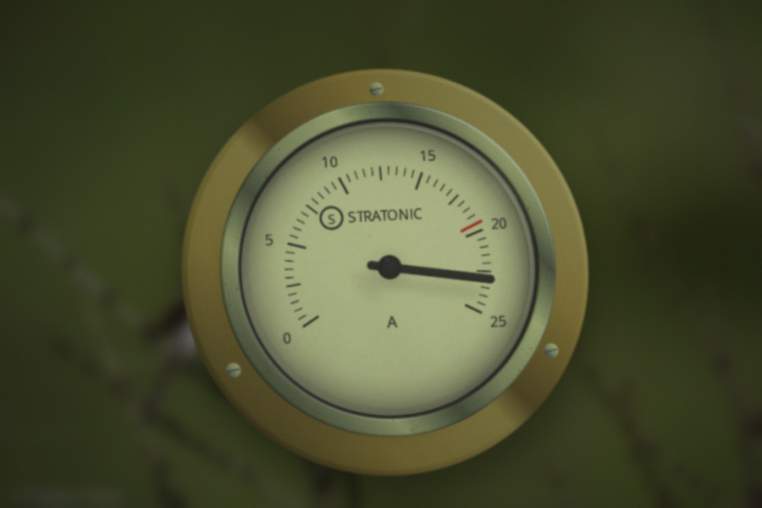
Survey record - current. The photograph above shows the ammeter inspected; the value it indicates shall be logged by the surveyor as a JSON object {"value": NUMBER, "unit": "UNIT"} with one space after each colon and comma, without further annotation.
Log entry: {"value": 23, "unit": "A"}
